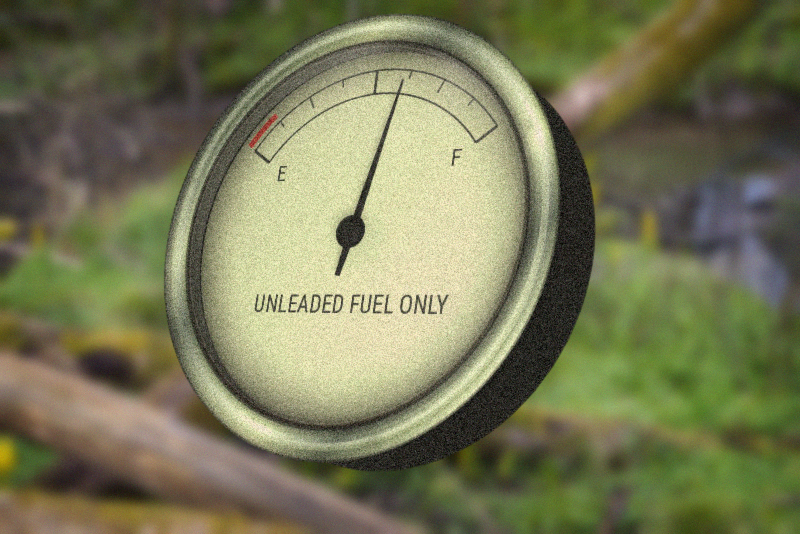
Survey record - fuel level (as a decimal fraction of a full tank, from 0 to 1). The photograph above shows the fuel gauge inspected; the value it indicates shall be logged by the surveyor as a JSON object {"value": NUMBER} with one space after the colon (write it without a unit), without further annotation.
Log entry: {"value": 0.625}
